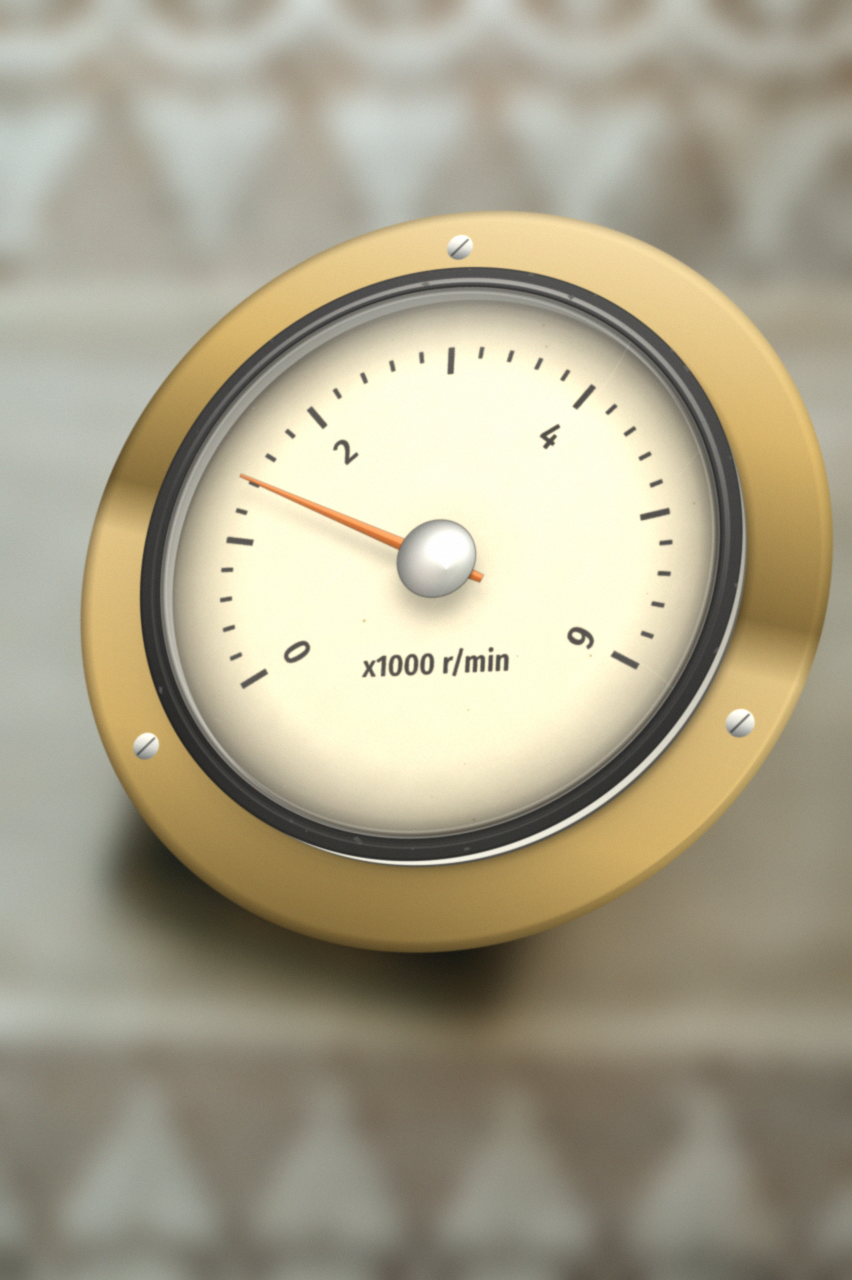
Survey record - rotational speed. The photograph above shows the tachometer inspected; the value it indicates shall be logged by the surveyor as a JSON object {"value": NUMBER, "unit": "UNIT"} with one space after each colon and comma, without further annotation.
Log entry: {"value": 1400, "unit": "rpm"}
